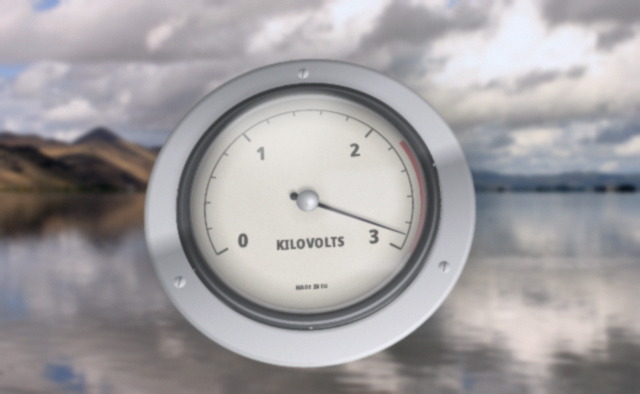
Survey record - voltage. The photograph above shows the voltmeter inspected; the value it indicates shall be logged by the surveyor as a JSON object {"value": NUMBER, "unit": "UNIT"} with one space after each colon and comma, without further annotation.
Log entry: {"value": 2.9, "unit": "kV"}
